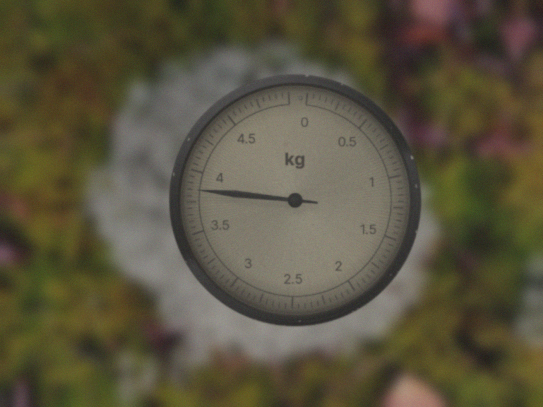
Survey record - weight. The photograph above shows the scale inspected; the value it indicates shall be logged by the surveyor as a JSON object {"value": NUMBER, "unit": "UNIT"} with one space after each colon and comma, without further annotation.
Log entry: {"value": 3.85, "unit": "kg"}
